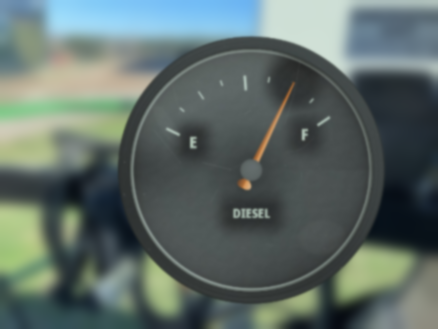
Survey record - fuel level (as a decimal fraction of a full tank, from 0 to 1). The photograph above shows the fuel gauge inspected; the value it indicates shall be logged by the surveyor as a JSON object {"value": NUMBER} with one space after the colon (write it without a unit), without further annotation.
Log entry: {"value": 0.75}
